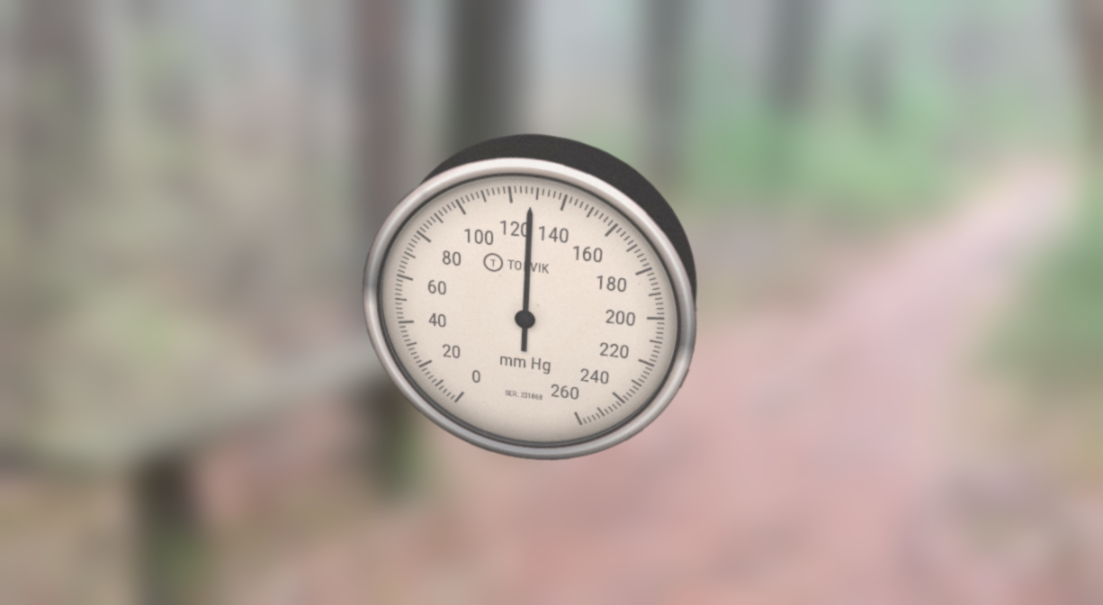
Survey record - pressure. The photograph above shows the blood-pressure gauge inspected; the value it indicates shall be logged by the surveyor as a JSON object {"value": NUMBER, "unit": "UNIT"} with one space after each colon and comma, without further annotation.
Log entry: {"value": 128, "unit": "mmHg"}
